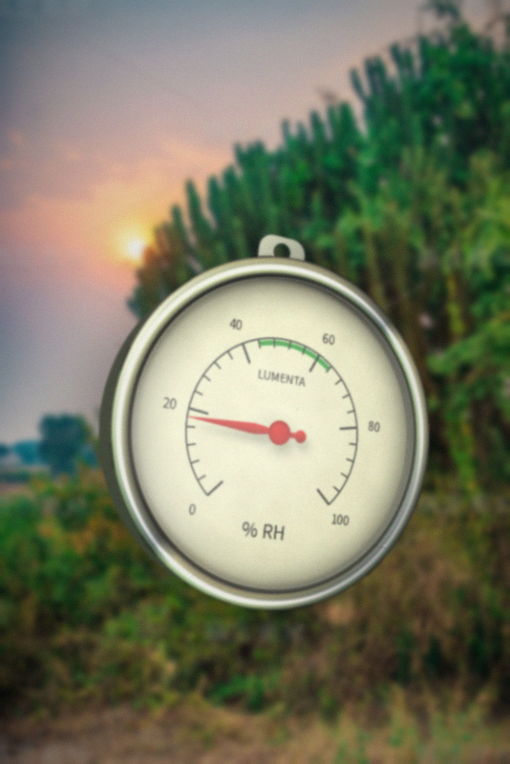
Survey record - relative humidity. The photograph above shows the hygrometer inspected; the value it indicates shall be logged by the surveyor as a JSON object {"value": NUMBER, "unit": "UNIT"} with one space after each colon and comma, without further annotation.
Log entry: {"value": 18, "unit": "%"}
